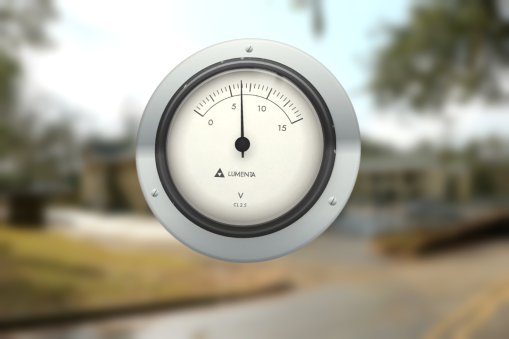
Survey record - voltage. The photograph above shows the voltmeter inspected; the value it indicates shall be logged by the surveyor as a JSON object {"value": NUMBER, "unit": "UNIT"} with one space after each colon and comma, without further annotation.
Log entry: {"value": 6.5, "unit": "V"}
